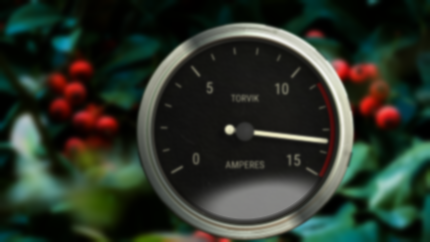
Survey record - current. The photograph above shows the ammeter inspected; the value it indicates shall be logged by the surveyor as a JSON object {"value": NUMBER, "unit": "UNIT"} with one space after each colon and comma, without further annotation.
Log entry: {"value": 13.5, "unit": "A"}
